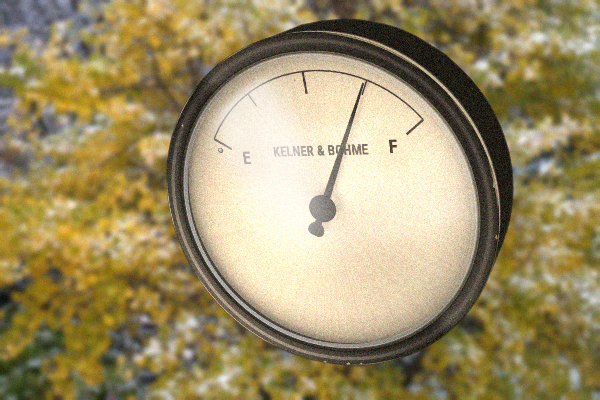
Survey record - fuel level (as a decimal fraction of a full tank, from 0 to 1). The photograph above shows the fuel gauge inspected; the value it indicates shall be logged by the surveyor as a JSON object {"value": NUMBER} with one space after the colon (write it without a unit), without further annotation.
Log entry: {"value": 0.75}
